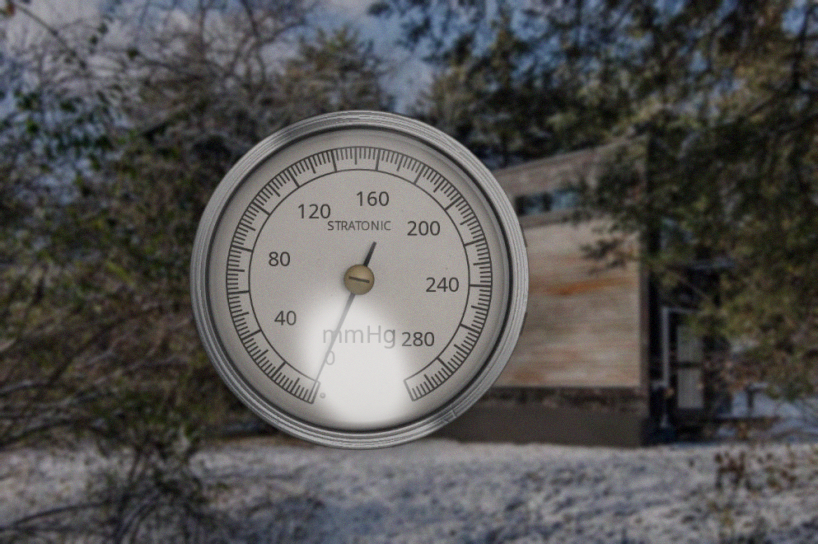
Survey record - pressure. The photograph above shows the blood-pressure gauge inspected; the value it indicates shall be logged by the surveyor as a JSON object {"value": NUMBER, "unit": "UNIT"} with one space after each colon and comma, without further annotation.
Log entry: {"value": 2, "unit": "mmHg"}
